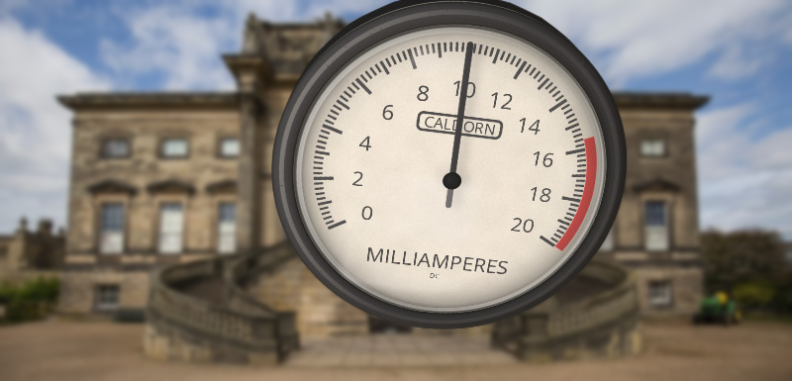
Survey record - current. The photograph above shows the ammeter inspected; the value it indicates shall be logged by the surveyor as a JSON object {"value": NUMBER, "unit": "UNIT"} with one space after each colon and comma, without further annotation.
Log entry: {"value": 10, "unit": "mA"}
